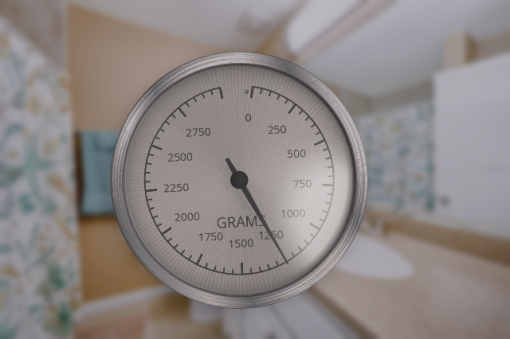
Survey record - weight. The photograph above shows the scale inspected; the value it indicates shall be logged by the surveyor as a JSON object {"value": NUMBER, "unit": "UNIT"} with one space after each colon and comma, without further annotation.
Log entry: {"value": 1250, "unit": "g"}
